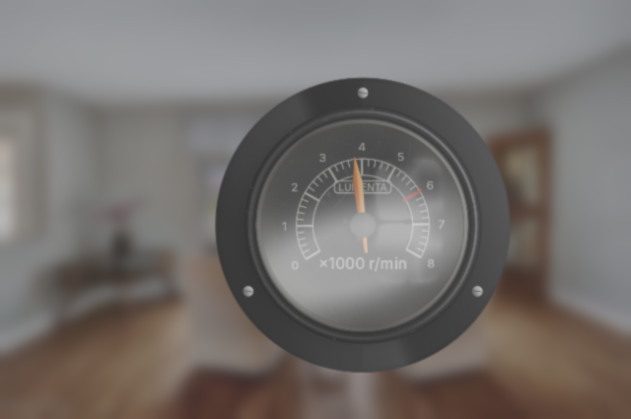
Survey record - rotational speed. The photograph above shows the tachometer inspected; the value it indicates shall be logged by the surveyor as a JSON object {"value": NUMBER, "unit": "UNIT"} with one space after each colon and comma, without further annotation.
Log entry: {"value": 3800, "unit": "rpm"}
